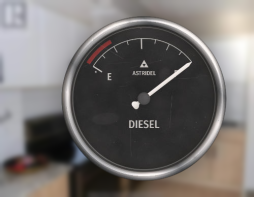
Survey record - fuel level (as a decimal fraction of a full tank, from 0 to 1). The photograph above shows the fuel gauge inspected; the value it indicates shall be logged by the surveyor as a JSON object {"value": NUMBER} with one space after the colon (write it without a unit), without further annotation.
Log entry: {"value": 1}
